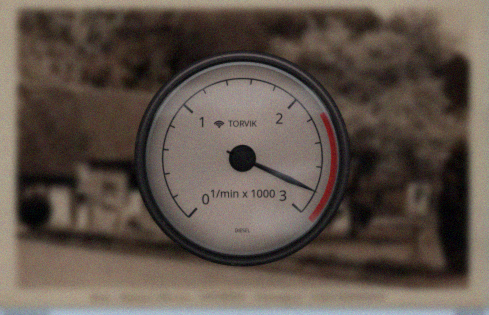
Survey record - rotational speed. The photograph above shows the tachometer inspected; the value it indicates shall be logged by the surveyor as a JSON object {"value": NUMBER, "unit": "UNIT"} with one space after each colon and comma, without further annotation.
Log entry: {"value": 2800, "unit": "rpm"}
